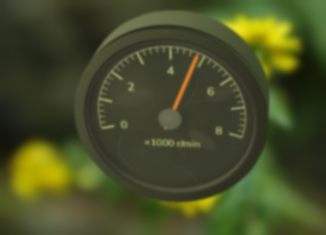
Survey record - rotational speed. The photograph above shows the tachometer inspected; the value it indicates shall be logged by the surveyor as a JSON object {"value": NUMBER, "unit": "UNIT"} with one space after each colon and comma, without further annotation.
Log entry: {"value": 4800, "unit": "rpm"}
